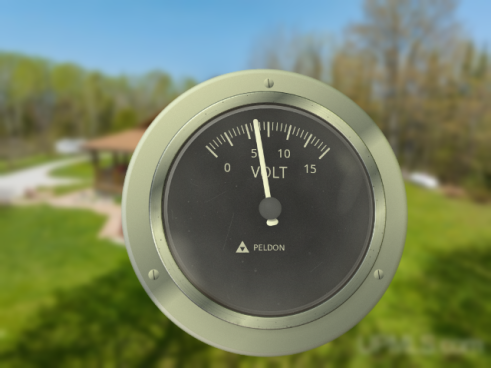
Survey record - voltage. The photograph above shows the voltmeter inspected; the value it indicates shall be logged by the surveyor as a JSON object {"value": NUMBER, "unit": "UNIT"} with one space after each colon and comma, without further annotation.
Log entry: {"value": 6, "unit": "V"}
